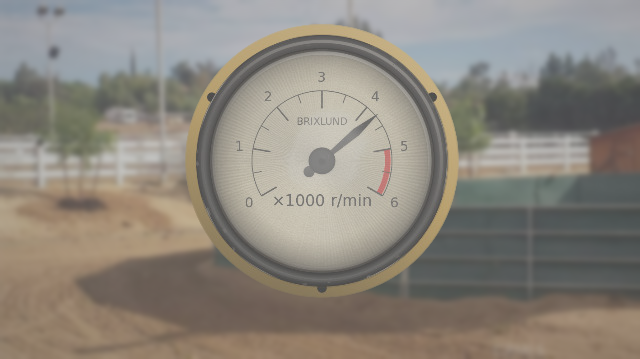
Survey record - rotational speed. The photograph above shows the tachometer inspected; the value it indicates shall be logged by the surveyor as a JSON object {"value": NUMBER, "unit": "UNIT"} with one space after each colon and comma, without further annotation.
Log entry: {"value": 4250, "unit": "rpm"}
